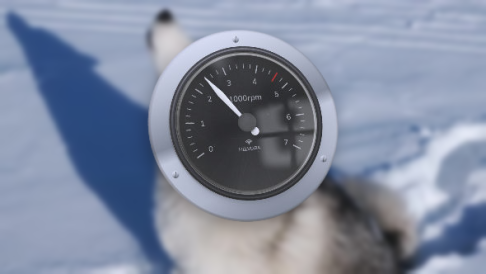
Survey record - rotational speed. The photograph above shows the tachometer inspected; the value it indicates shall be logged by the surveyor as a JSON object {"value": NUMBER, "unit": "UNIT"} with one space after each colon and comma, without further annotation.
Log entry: {"value": 2400, "unit": "rpm"}
